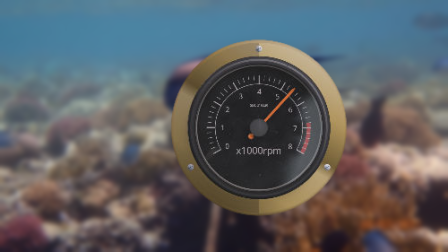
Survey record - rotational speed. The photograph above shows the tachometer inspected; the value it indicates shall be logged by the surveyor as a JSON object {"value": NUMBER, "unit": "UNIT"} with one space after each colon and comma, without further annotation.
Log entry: {"value": 5400, "unit": "rpm"}
